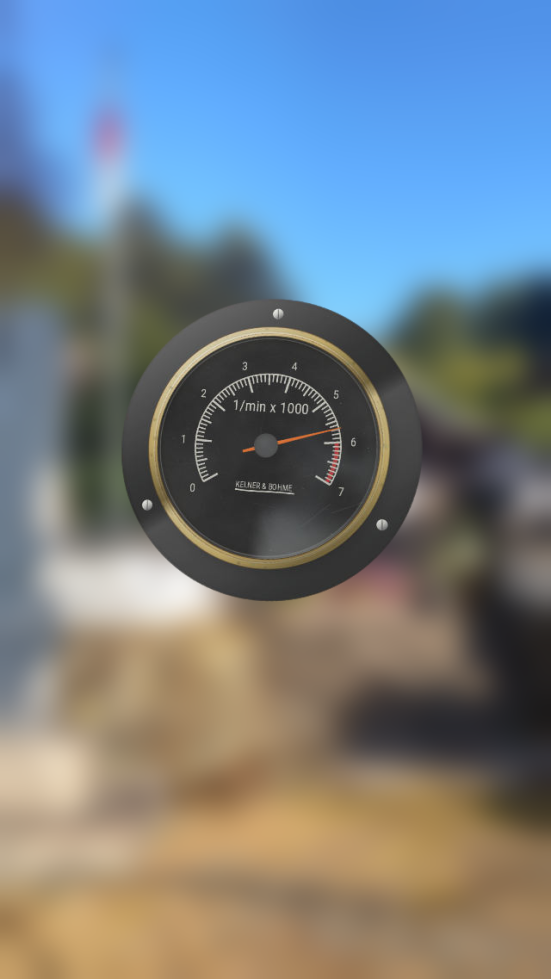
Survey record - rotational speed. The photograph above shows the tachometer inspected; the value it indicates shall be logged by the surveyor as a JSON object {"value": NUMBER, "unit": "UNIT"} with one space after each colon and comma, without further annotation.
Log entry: {"value": 5700, "unit": "rpm"}
